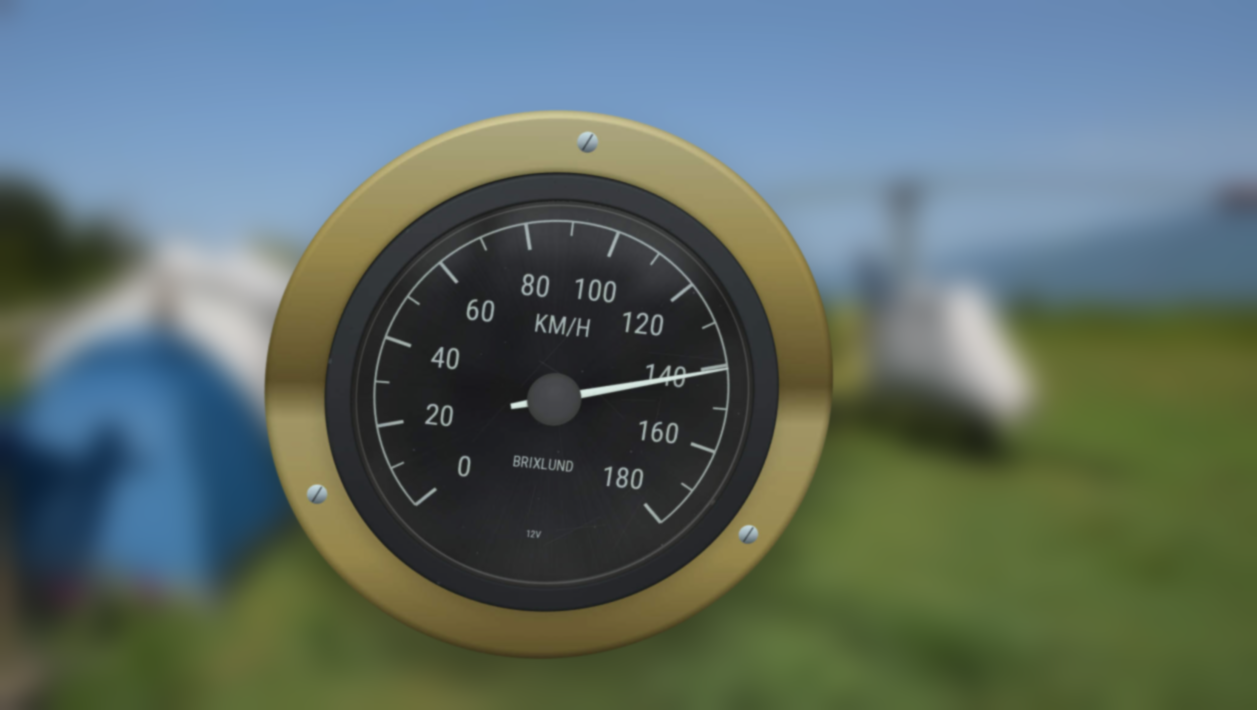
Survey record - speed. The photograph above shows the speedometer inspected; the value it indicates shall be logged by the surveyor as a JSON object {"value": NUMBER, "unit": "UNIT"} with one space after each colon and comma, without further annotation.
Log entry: {"value": 140, "unit": "km/h"}
